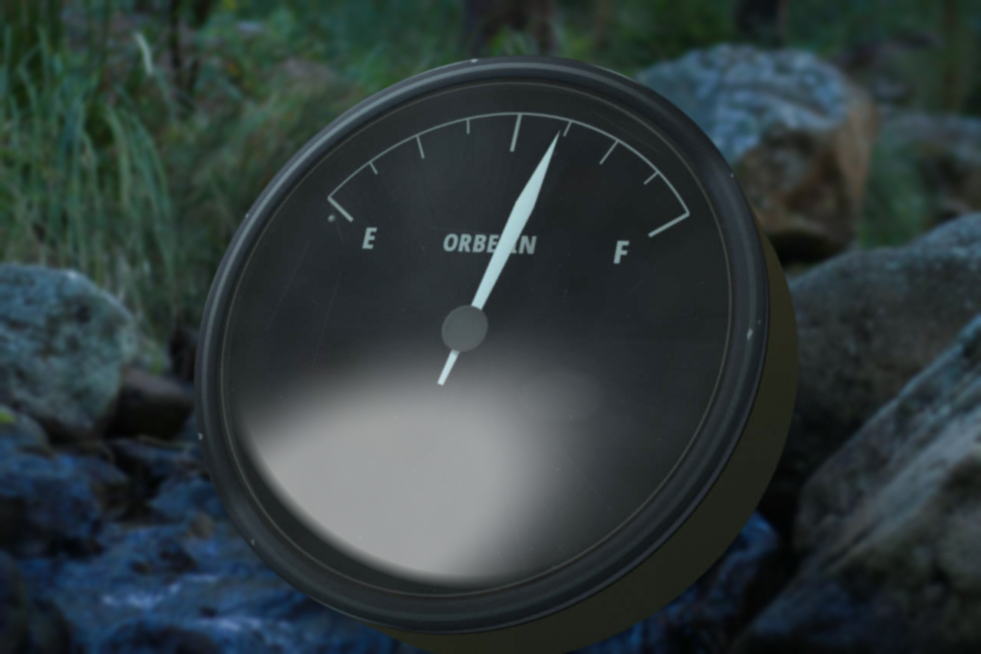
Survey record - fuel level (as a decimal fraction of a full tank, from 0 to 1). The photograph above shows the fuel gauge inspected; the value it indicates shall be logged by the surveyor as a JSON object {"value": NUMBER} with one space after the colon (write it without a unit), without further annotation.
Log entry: {"value": 0.625}
